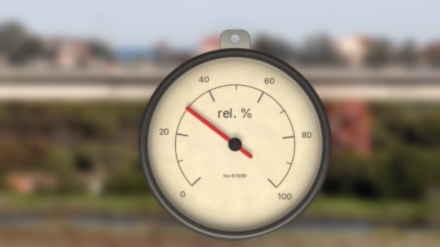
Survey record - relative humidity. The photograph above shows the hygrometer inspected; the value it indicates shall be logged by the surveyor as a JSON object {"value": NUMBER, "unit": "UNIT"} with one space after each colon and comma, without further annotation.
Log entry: {"value": 30, "unit": "%"}
